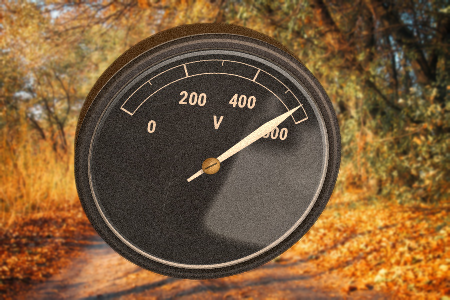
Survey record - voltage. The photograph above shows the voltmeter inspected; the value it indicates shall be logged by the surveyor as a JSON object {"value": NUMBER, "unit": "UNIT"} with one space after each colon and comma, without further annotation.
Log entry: {"value": 550, "unit": "V"}
